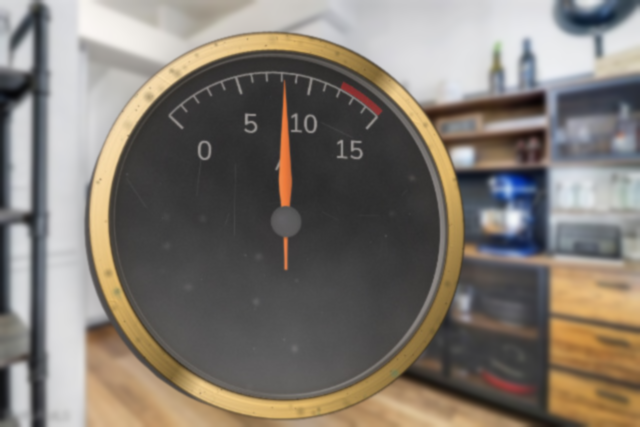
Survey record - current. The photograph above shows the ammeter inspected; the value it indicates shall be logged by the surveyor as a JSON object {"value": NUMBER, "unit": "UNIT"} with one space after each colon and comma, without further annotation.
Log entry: {"value": 8, "unit": "A"}
